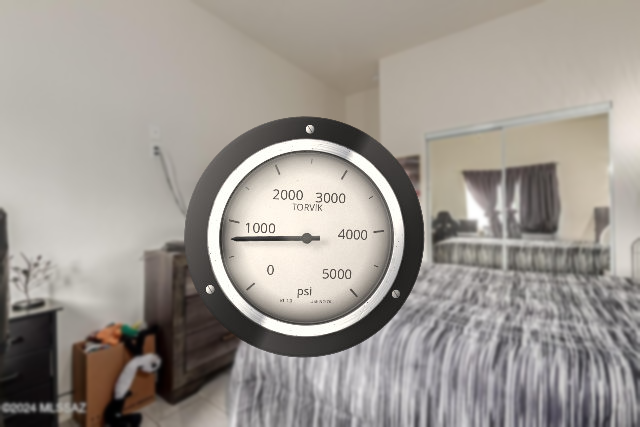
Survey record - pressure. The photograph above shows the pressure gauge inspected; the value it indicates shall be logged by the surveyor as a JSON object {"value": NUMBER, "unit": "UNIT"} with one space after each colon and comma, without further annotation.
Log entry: {"value": 750, "unit": "psi"}
